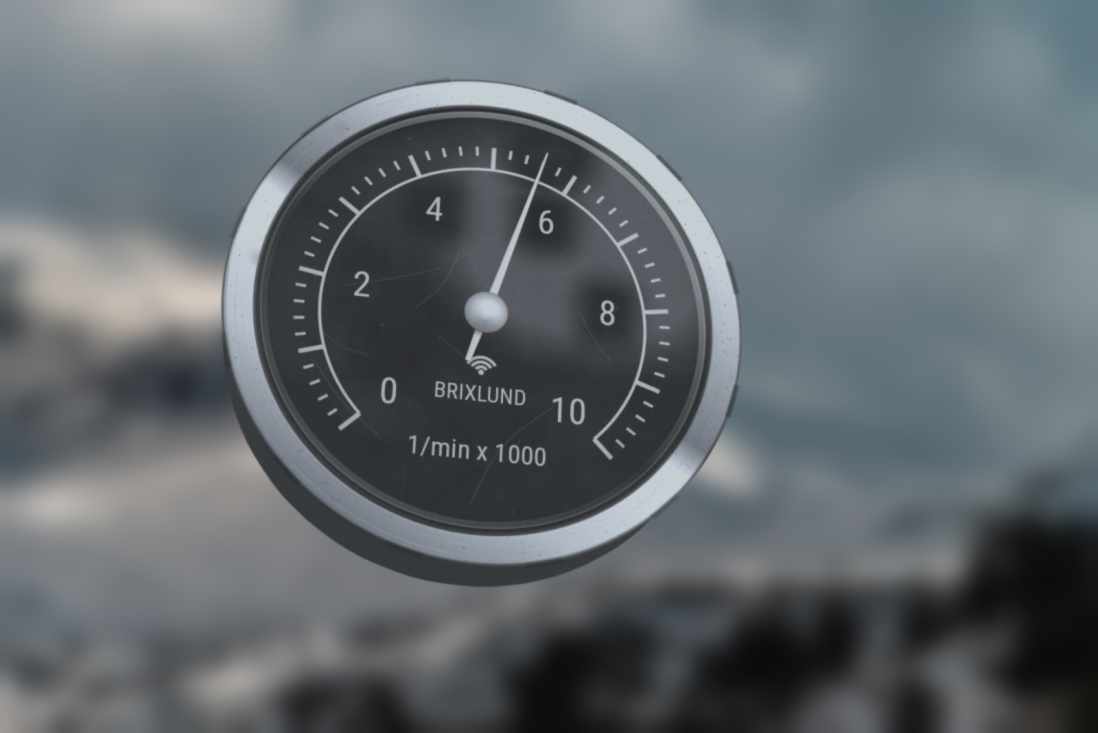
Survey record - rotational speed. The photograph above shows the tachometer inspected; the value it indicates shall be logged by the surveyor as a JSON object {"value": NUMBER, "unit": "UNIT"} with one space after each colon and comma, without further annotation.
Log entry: {"value": 5600, "unit": "rpm"}
